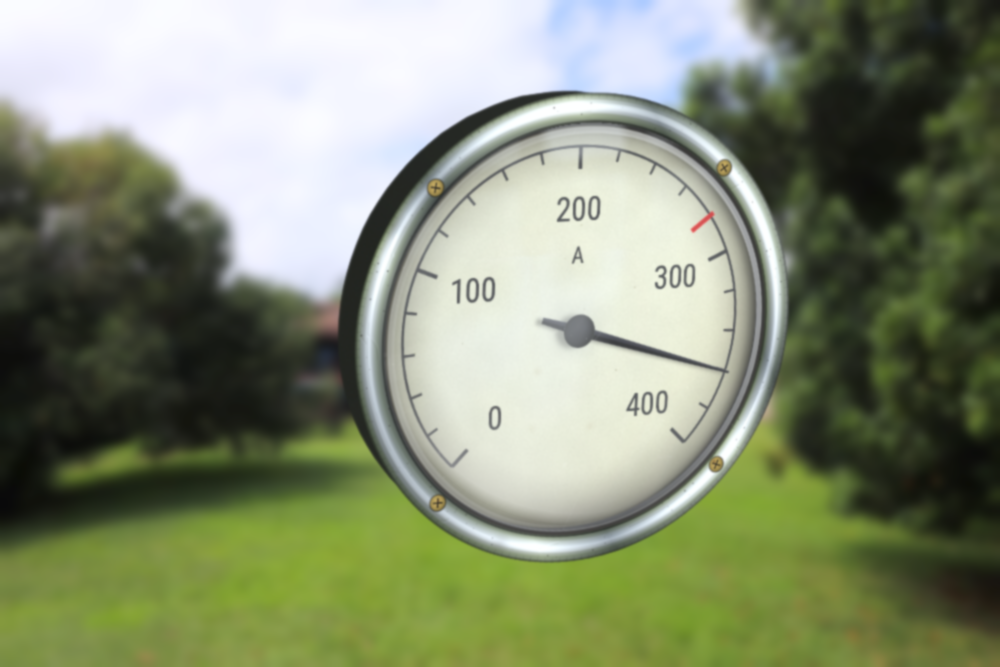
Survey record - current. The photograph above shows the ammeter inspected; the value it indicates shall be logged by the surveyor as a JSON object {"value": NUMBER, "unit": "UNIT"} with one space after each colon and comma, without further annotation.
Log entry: {"value": 360, "unit": "A"}
